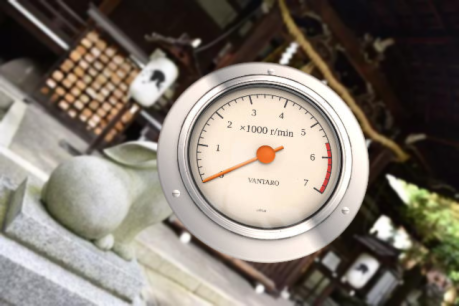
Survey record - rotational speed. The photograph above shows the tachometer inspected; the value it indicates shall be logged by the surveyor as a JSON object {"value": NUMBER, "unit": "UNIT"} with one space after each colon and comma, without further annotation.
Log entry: {"value": 0, "unit": "rpm"}
